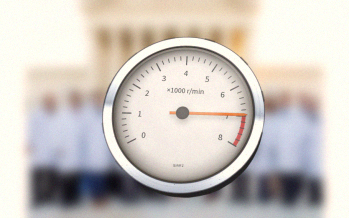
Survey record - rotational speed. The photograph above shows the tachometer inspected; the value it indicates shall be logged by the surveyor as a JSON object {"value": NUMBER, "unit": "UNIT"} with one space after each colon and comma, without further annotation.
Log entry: {"value": 7000, "unit": "rpm"}
